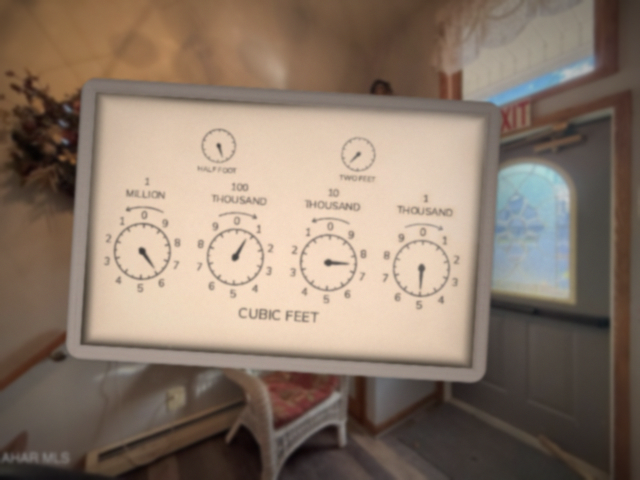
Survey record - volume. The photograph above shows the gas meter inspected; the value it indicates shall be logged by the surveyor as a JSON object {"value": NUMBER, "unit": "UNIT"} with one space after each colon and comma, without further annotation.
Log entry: {"value": 607500, "unit": "ft³"}
